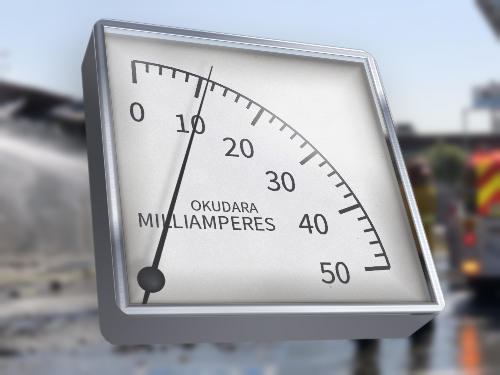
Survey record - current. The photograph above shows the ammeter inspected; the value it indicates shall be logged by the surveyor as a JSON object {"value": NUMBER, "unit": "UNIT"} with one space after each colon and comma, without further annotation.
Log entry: {"value": 11, "unit": "mA"}
